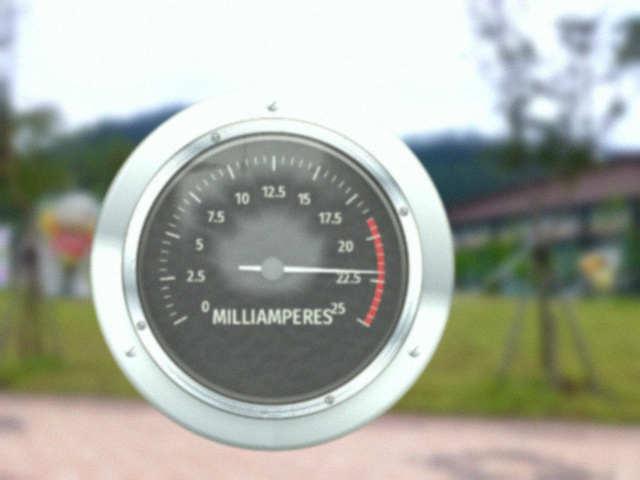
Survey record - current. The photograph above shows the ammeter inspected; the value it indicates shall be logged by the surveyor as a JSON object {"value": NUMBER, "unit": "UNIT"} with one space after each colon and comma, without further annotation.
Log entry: {"value": 22, "unit": "mA"}
